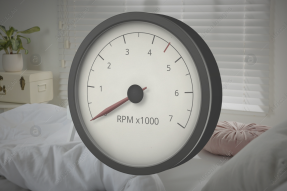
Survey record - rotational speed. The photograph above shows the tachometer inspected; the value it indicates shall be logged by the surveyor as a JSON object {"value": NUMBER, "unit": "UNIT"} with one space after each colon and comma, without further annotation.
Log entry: {"value": 0, "unit": "rpm"}
